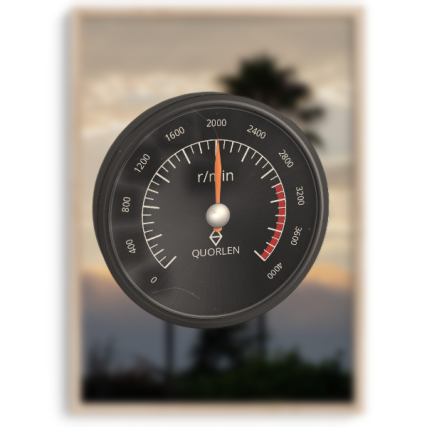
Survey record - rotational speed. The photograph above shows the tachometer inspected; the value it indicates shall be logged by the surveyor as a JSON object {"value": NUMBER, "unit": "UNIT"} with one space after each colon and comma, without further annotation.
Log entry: {"value": 2000, "unit": "rpm"}
